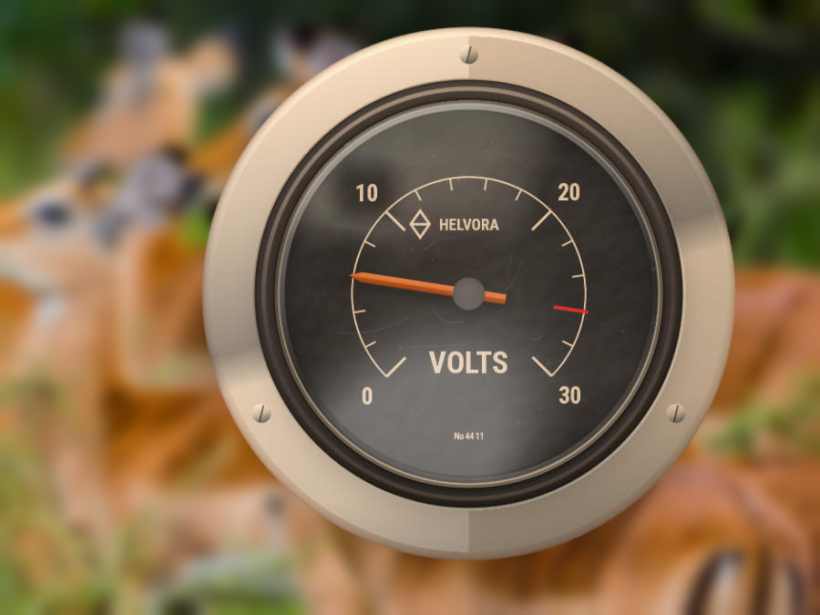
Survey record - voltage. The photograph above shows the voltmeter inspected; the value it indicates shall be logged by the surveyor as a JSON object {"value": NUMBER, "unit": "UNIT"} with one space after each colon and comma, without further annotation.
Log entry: {"value": 6, "unit": "V"}
